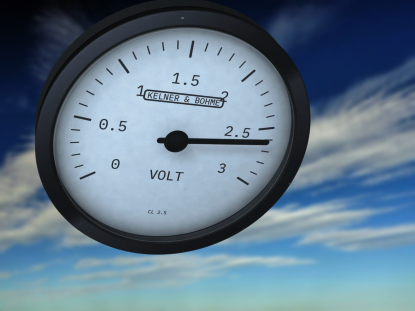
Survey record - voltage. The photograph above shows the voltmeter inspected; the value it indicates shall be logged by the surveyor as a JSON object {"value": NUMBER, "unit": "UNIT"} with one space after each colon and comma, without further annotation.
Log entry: {"value": 2.6, "unit": "V"}
